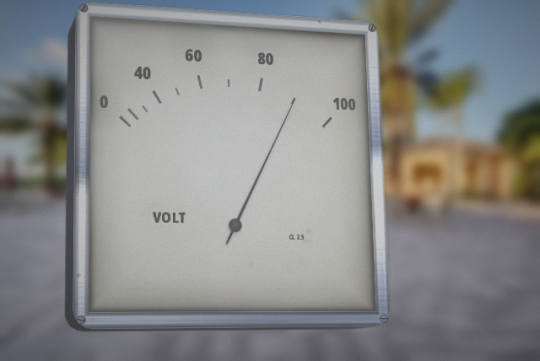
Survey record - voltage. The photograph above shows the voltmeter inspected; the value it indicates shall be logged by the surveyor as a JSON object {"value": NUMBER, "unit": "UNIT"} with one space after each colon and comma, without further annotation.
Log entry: {"value": 90, "unit": "V"}
